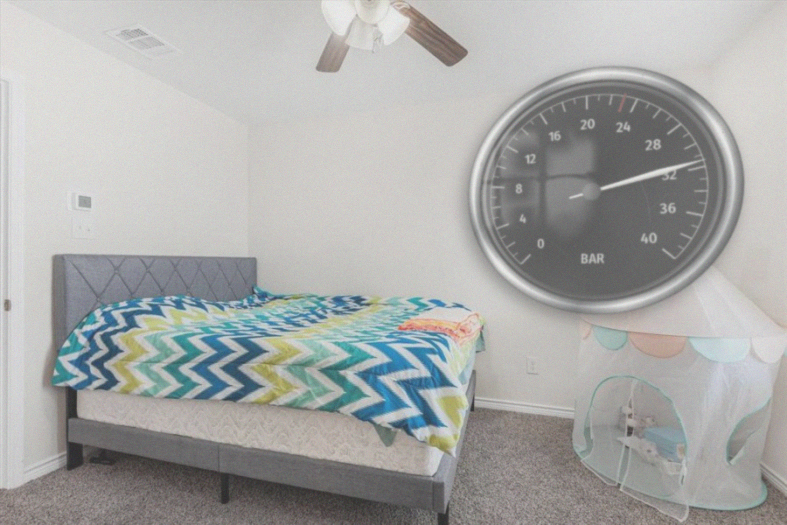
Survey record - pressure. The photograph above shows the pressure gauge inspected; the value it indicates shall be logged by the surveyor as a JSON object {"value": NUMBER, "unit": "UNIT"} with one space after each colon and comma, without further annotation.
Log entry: {"value": 31.5, "unit": "bar"}
